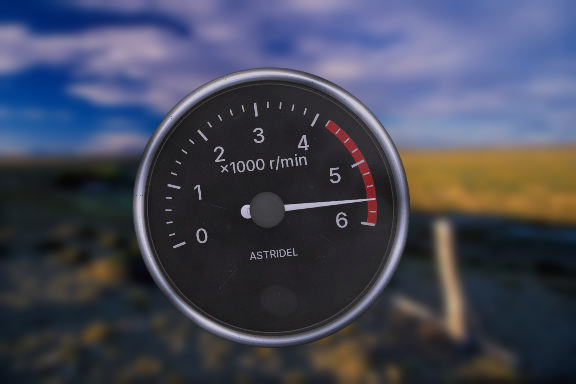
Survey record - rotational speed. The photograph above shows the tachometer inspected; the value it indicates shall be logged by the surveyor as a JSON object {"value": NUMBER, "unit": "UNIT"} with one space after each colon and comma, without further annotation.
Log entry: {"value": 5600, "unit": "rpm"}
